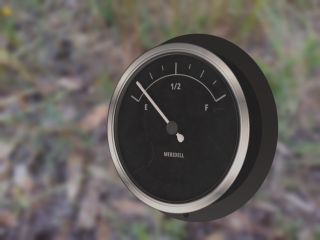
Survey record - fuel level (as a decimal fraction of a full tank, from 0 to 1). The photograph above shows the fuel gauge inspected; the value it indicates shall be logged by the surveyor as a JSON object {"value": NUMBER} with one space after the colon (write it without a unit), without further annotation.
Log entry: {"value": 0.125}
